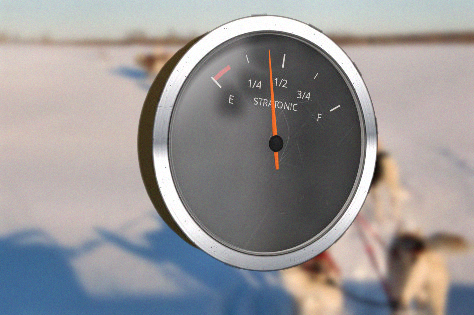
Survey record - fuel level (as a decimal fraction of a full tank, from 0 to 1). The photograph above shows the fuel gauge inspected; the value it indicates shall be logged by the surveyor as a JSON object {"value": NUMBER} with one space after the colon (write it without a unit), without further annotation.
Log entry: {"value": 0.375}
